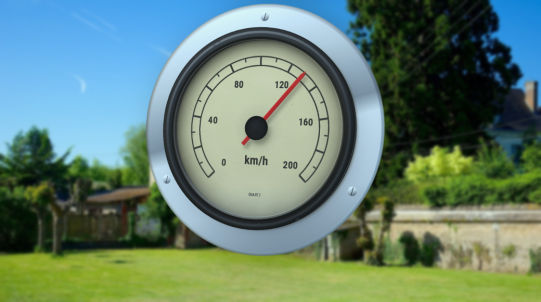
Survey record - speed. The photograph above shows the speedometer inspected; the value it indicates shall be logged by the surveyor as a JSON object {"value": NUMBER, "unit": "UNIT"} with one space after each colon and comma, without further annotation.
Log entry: {"value": 130, "unit": "km/h"}
